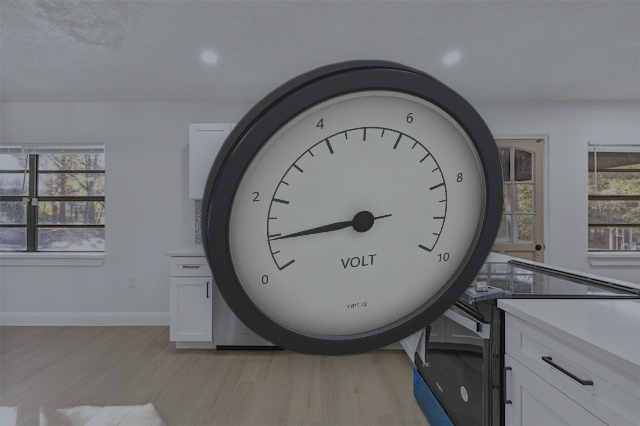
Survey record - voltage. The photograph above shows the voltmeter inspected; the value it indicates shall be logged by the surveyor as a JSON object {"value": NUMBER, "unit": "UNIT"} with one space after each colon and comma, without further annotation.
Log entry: {"value": 1, "unit": "V"}
